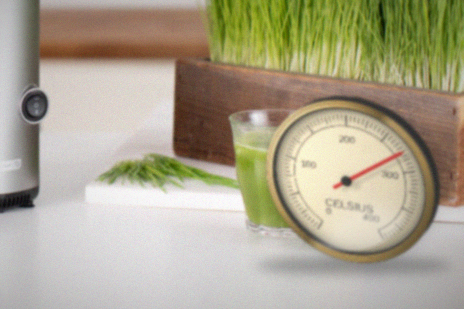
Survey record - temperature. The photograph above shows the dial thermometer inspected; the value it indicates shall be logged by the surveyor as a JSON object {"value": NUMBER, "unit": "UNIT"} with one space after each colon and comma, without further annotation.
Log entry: {"value": 275, "unit": "°C"}
